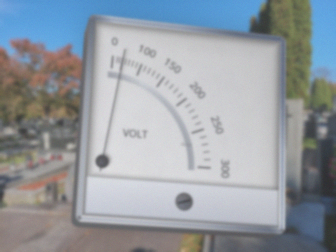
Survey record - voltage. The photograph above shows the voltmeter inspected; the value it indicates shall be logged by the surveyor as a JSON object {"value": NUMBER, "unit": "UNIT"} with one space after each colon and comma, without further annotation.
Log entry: {"value": 50, "unit": "V"}
